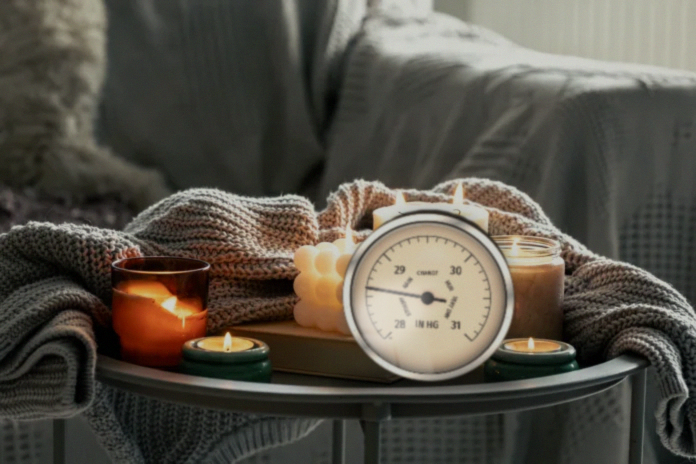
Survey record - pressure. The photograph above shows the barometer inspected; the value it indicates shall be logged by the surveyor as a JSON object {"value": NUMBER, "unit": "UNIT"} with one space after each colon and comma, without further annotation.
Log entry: {"value": 28.6, "unit": "inHg"}
